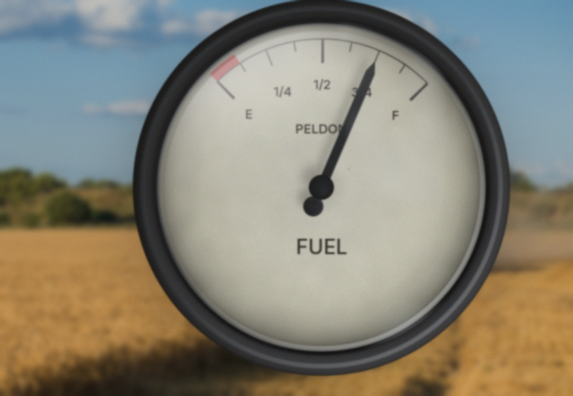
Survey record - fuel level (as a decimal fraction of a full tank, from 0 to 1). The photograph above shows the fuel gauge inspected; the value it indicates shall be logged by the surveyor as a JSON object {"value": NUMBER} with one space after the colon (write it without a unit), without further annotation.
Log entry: {"value": 0.75}
